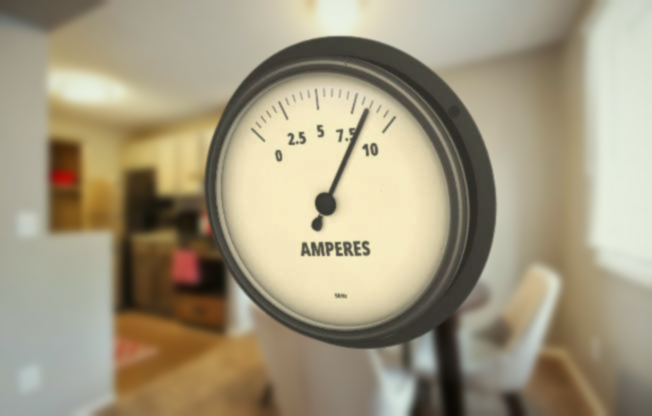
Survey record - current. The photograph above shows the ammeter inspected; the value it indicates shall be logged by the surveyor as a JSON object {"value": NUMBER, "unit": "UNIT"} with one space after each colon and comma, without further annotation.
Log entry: {"value": 8.5, "unit": "A"}
